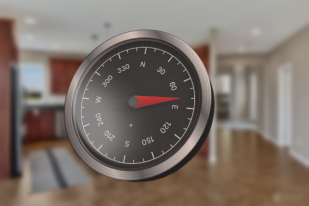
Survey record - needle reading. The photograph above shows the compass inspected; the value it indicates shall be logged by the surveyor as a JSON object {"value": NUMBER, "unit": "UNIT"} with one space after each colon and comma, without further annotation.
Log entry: {"value": 80, "unit": "°"}
